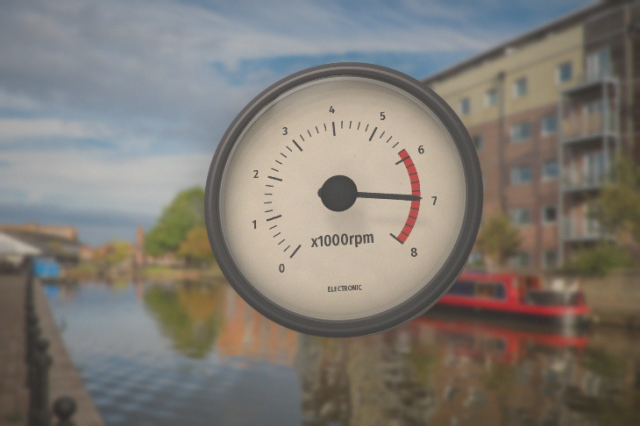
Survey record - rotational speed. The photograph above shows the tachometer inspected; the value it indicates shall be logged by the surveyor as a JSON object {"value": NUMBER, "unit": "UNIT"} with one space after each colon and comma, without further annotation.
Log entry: {"value": 7000, "unit": "rpm"}
